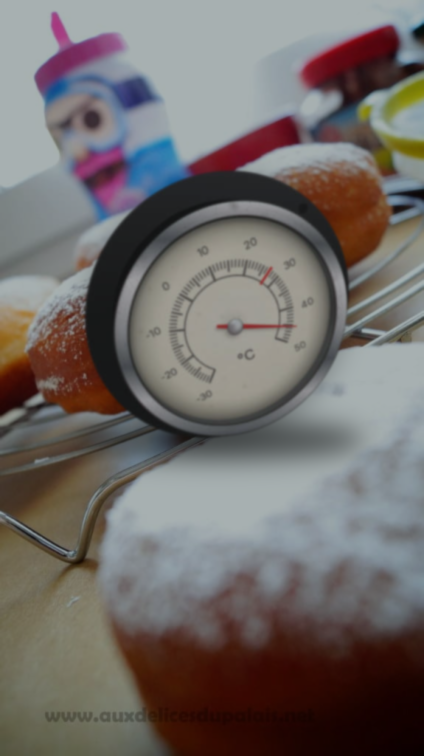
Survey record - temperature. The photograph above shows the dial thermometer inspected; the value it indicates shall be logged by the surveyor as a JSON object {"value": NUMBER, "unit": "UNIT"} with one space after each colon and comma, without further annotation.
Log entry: {"value": 45, "unit": "°C"}
